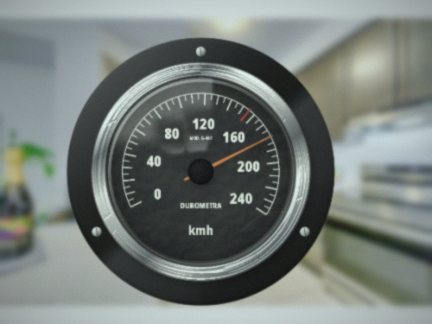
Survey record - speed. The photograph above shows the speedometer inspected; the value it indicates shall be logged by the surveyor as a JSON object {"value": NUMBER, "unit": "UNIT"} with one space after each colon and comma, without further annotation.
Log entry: {"value": 180, "unit": "km/h"}
